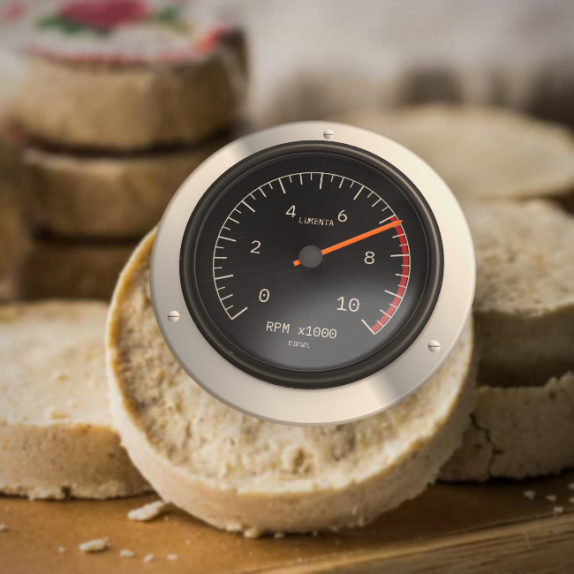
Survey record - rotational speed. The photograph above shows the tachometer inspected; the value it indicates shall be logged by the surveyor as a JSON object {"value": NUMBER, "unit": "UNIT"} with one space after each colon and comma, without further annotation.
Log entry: {"value": 7250, "unit": "rpm"}
